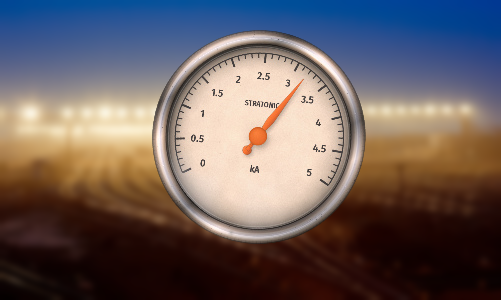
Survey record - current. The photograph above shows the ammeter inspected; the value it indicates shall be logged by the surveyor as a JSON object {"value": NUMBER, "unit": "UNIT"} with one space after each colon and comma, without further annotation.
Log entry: {"value": 3.2, "unit": "kA"}
